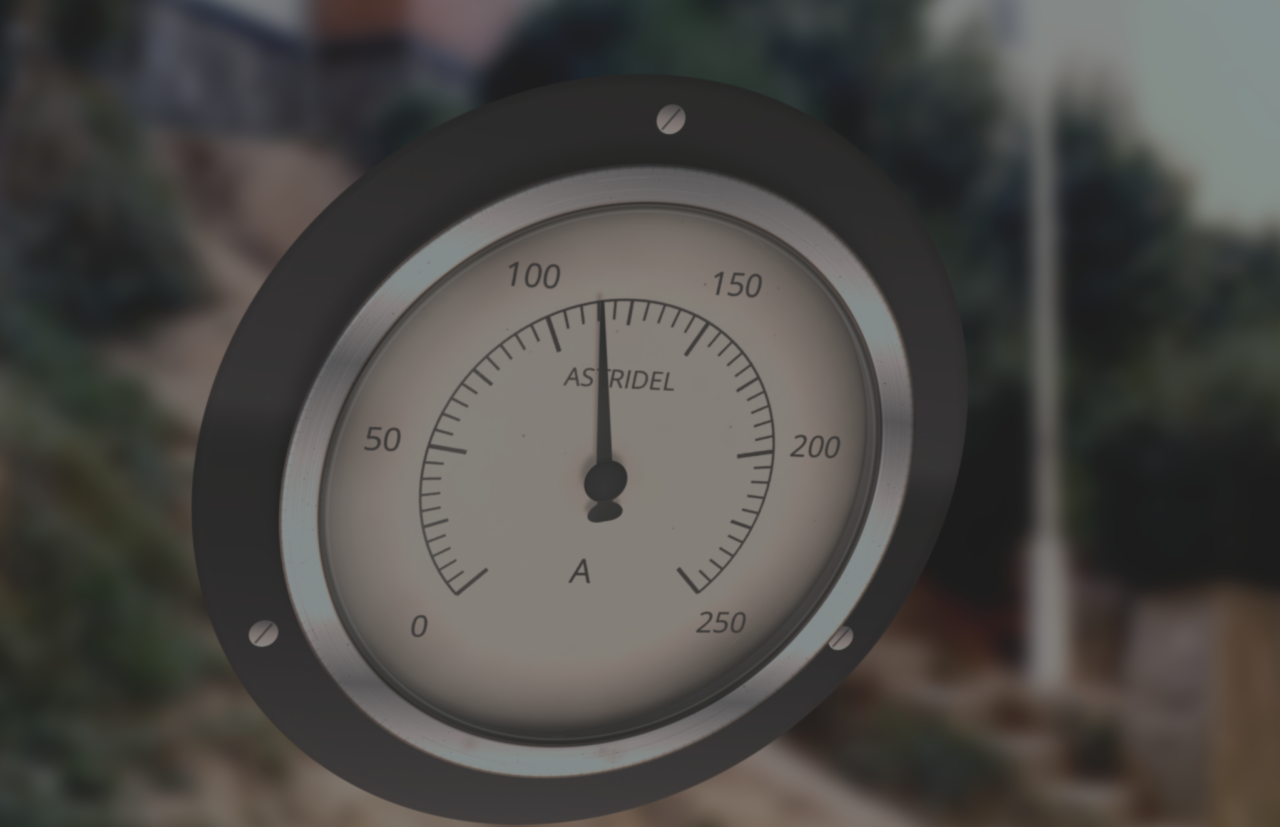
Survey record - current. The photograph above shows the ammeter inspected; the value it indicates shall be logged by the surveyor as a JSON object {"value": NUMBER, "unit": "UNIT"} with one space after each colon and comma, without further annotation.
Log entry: {"value": 115, "unit": "A"}
